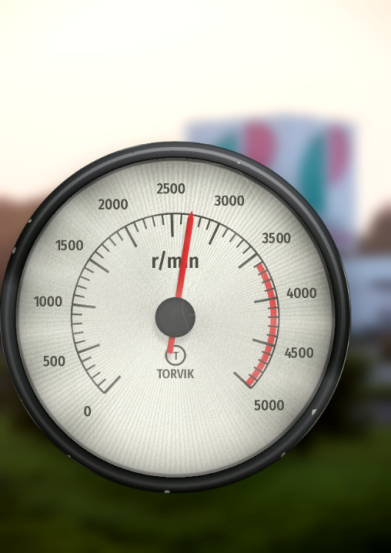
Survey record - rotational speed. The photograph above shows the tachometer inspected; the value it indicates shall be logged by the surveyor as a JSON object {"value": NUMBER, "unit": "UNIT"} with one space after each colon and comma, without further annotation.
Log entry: {"value": 2700, "unit": "rpm"}
